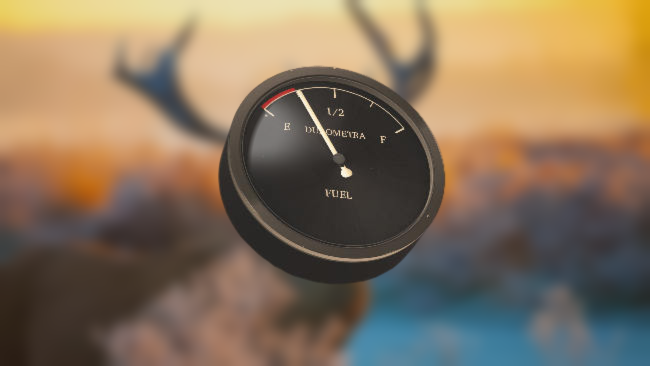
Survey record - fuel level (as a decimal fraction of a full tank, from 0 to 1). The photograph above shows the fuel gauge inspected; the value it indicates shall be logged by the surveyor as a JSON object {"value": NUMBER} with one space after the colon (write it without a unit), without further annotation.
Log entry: {"value": 0.25}
